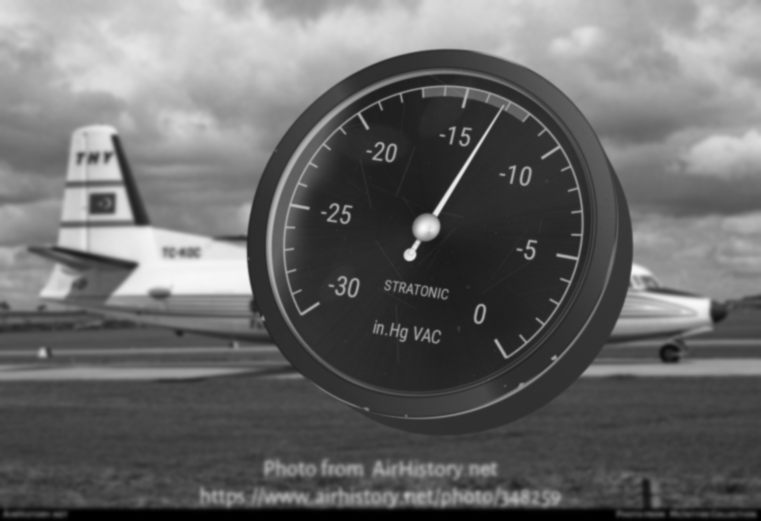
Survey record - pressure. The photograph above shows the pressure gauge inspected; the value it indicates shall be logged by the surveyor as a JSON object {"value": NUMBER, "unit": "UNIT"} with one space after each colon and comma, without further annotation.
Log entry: {"value": -13, "unit": "inHg"}
